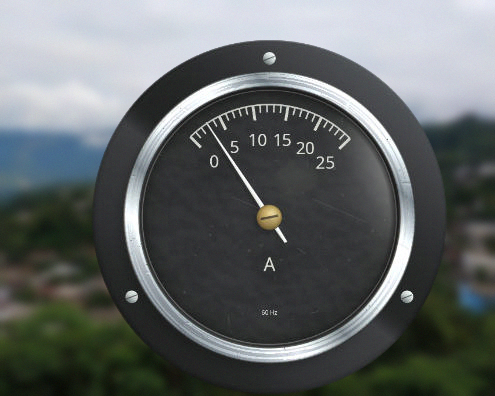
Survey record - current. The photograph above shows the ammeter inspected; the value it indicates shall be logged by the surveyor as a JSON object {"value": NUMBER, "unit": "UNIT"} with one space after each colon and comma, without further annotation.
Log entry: {"value": 3, "unit": "A"}
